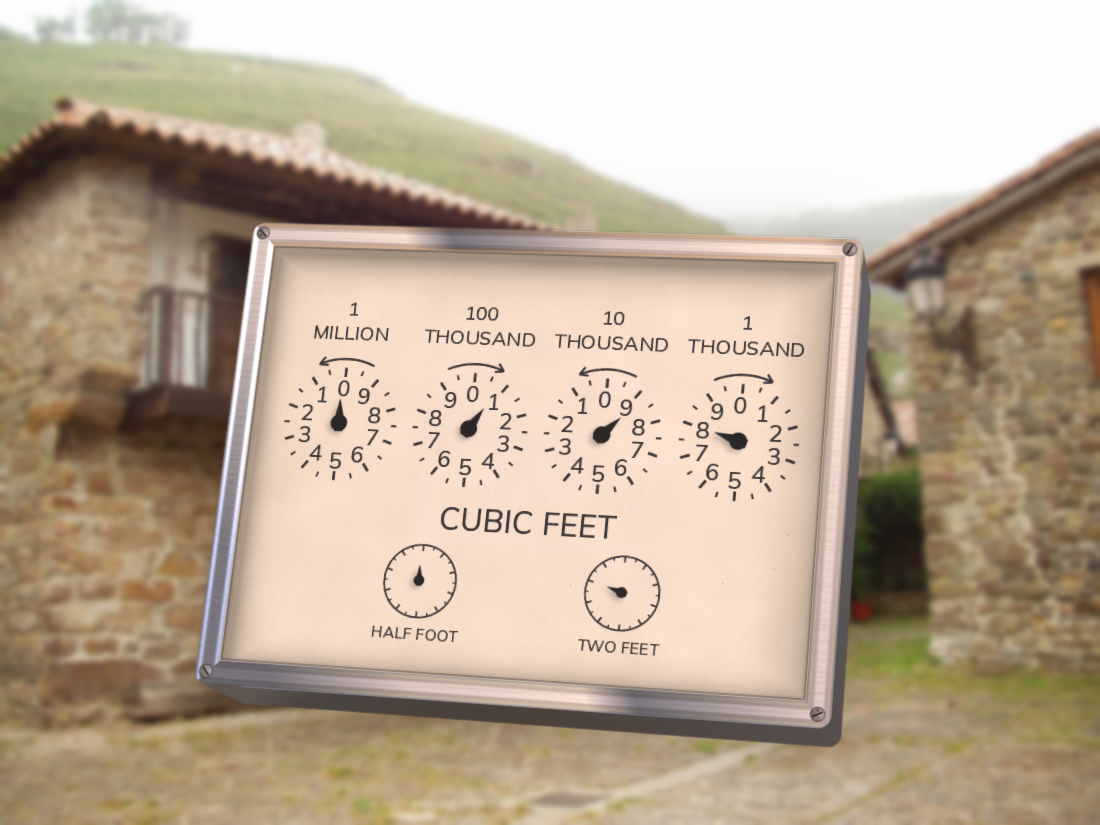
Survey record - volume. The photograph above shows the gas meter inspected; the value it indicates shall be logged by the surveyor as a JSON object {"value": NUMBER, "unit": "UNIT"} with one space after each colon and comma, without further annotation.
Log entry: {"value": 8800, "unit": "ft³"}
